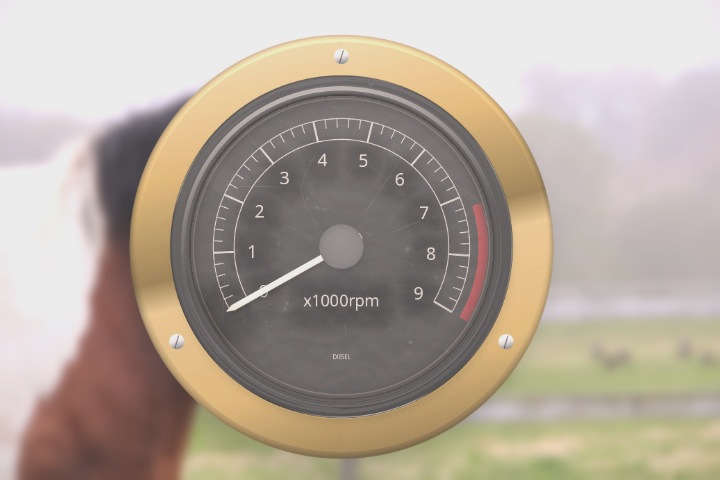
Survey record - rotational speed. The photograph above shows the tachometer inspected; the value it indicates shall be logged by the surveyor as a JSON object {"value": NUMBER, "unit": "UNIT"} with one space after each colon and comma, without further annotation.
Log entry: {"value": 0, "unit": "rpm"}
